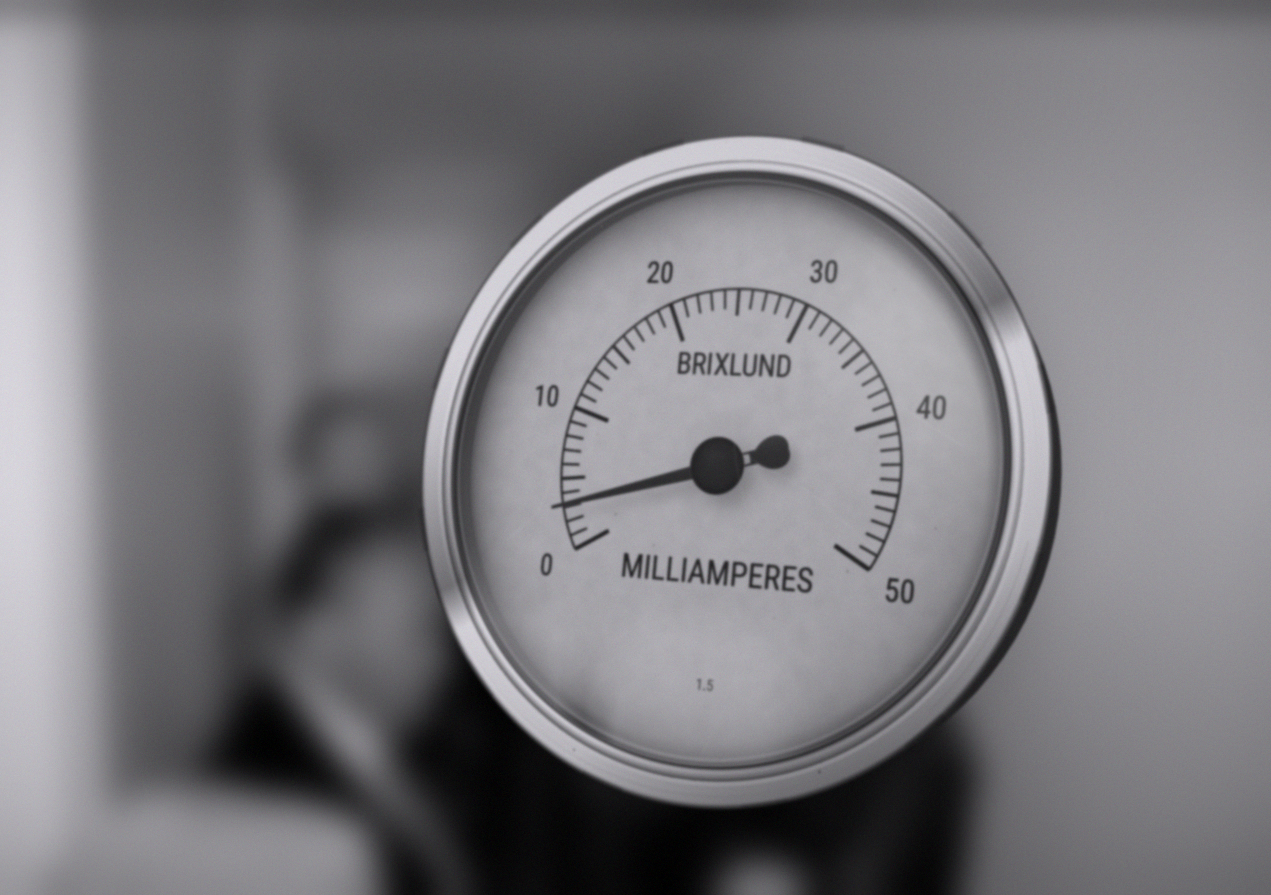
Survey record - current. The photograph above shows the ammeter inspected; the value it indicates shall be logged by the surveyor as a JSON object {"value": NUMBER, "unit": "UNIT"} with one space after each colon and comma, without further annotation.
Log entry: {"value": 3, "unit": "mA"}
